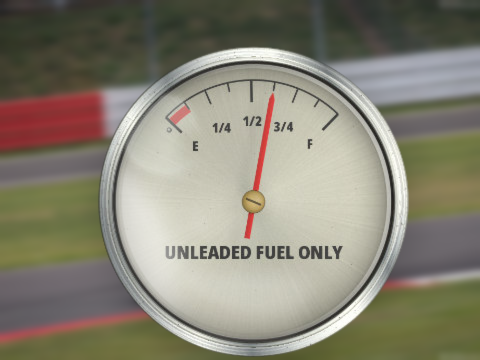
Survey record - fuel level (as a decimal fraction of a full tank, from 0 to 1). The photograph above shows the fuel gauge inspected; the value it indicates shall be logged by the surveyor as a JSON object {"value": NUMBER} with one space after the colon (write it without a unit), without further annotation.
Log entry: {"value": 0.625}
